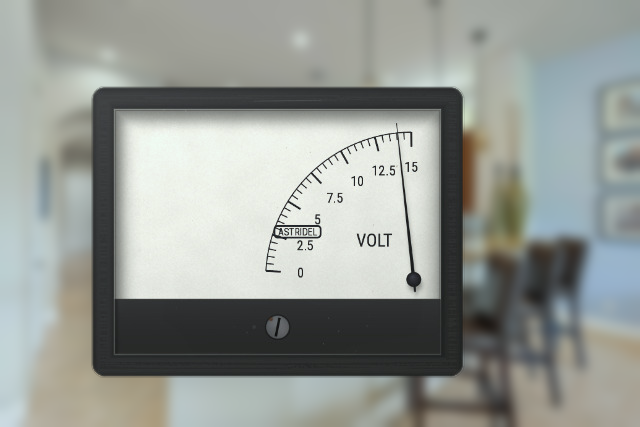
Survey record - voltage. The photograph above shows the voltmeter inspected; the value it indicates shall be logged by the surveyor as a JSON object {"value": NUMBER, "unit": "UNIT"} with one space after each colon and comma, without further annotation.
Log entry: {"value": 14, "unit": "V"}
